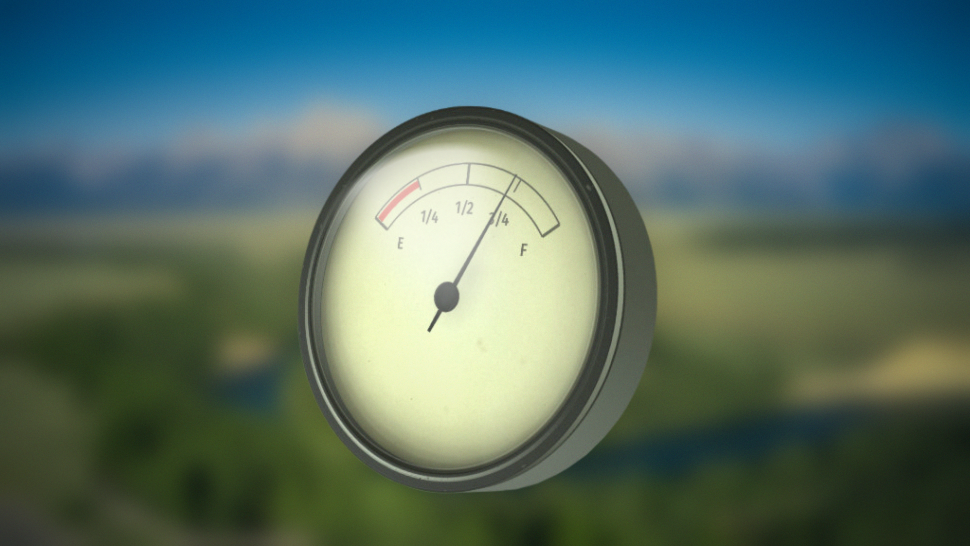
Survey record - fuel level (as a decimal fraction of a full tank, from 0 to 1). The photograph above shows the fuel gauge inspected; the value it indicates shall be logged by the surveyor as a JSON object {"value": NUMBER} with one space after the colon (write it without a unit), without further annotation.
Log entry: {"value": 0.75}
